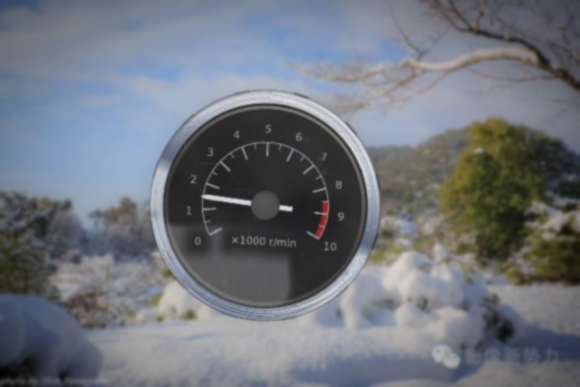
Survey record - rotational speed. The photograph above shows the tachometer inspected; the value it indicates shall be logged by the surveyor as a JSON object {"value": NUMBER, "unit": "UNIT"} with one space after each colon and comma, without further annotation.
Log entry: {"value": 1500, "unit": "rpm"}
